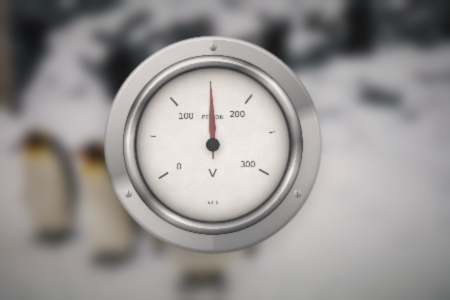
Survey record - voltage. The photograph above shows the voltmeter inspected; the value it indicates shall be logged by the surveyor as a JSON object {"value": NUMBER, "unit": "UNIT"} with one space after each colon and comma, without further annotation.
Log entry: {"value": 150, "unit": "V"}
